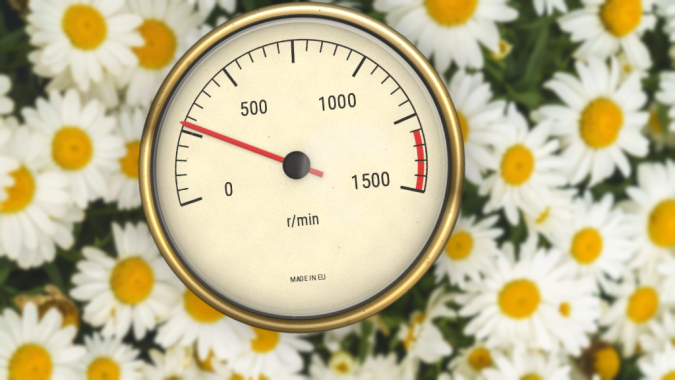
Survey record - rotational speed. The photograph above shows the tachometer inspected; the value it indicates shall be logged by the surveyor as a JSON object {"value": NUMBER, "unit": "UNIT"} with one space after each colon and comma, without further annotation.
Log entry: {"value": 275, "unit": "rpm"}
